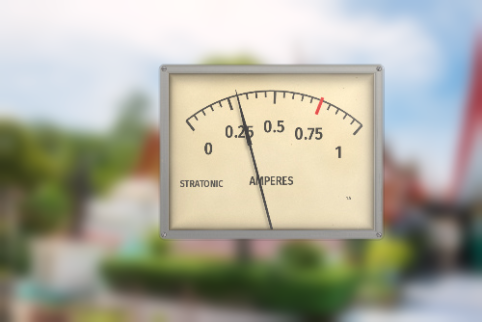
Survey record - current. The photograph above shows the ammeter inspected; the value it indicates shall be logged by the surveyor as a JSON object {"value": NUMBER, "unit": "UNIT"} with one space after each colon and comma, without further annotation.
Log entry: {"value": 0.3, "unit": "A"}
